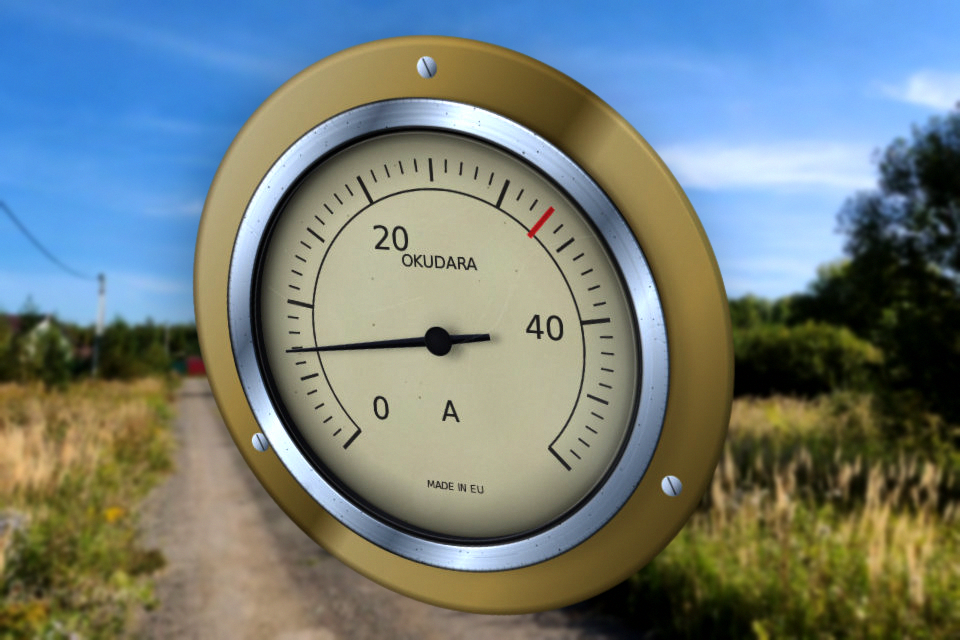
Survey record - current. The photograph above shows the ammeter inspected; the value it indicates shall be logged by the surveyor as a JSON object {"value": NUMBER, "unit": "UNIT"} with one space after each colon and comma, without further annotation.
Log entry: {"value": 7, "unit": "A"}
